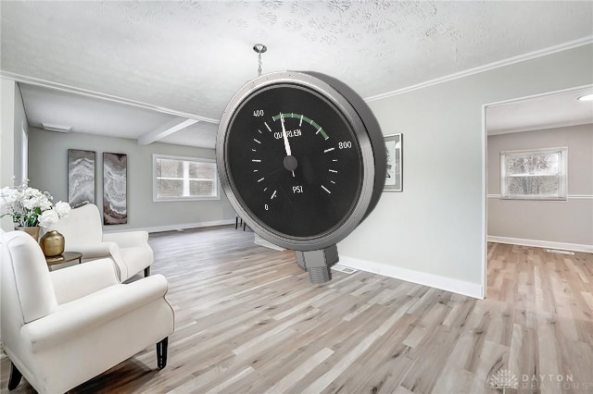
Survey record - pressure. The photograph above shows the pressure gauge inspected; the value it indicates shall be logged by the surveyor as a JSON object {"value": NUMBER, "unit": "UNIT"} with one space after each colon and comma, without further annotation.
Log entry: {"value": 500, "unit": "psi"}
